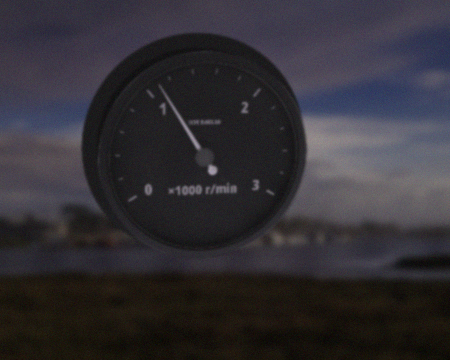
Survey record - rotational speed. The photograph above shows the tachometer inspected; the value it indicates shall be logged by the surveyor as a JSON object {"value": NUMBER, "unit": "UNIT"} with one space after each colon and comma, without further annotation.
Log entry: {"value": 1100, "unit": "rpm"}
